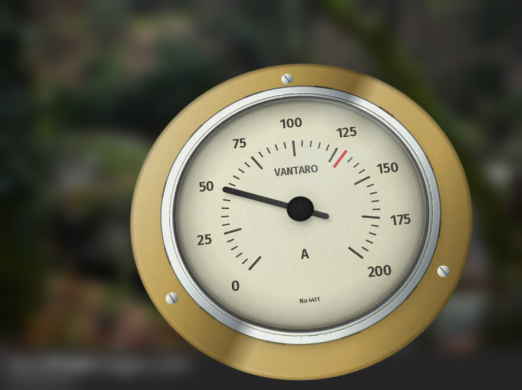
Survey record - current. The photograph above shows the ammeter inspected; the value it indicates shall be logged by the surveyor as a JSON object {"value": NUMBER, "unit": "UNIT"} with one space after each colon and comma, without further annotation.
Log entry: {"value": 50, "unit": "A"}
